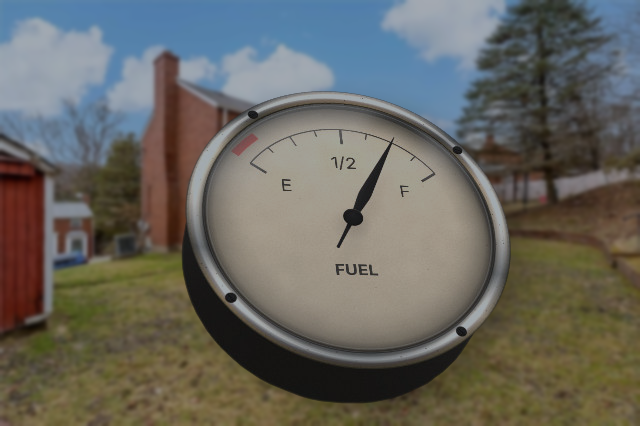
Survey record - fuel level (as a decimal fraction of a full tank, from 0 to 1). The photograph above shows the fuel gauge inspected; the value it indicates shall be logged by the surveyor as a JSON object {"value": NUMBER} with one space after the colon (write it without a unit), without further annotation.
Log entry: {"value": 0.75}
